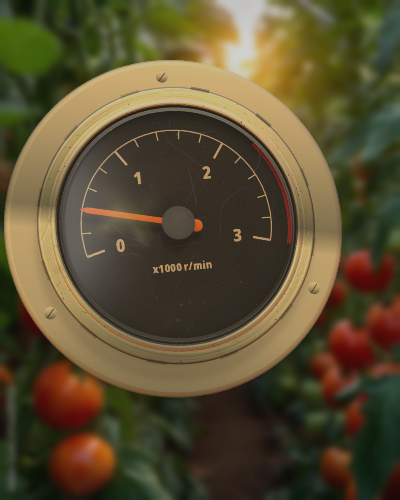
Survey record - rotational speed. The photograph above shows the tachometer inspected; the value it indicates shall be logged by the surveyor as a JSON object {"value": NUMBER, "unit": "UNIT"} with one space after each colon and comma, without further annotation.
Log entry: {"value": 400, "unit": "rpm"}
